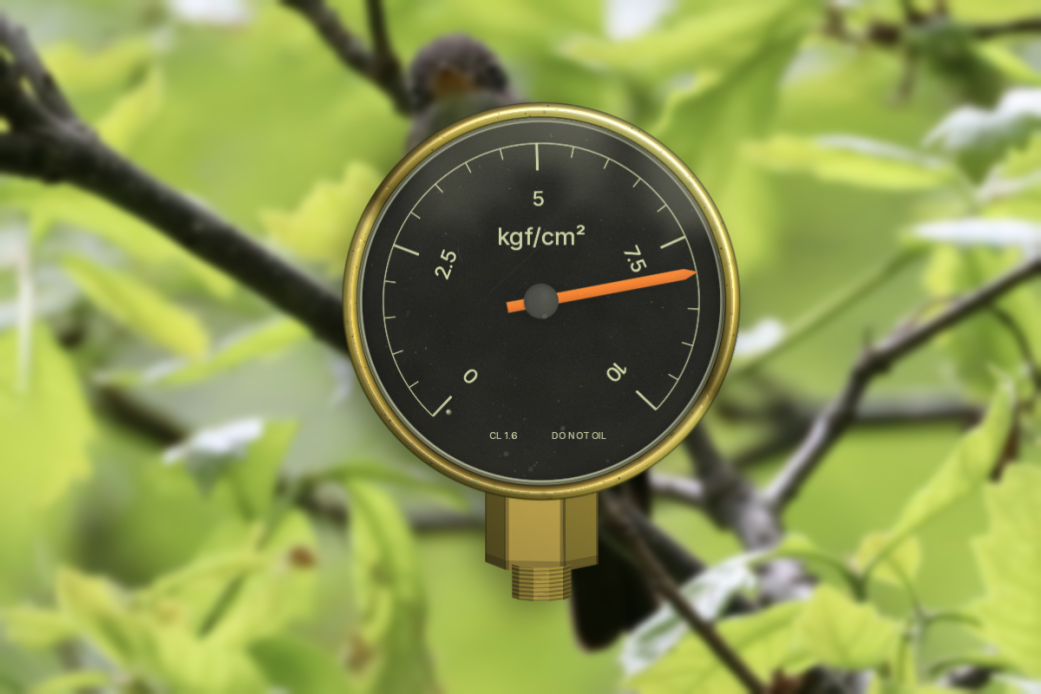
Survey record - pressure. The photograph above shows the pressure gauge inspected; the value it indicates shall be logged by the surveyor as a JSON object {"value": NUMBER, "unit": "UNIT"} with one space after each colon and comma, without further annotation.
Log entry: {"value": 8, "unit": "kg/cm²"}
